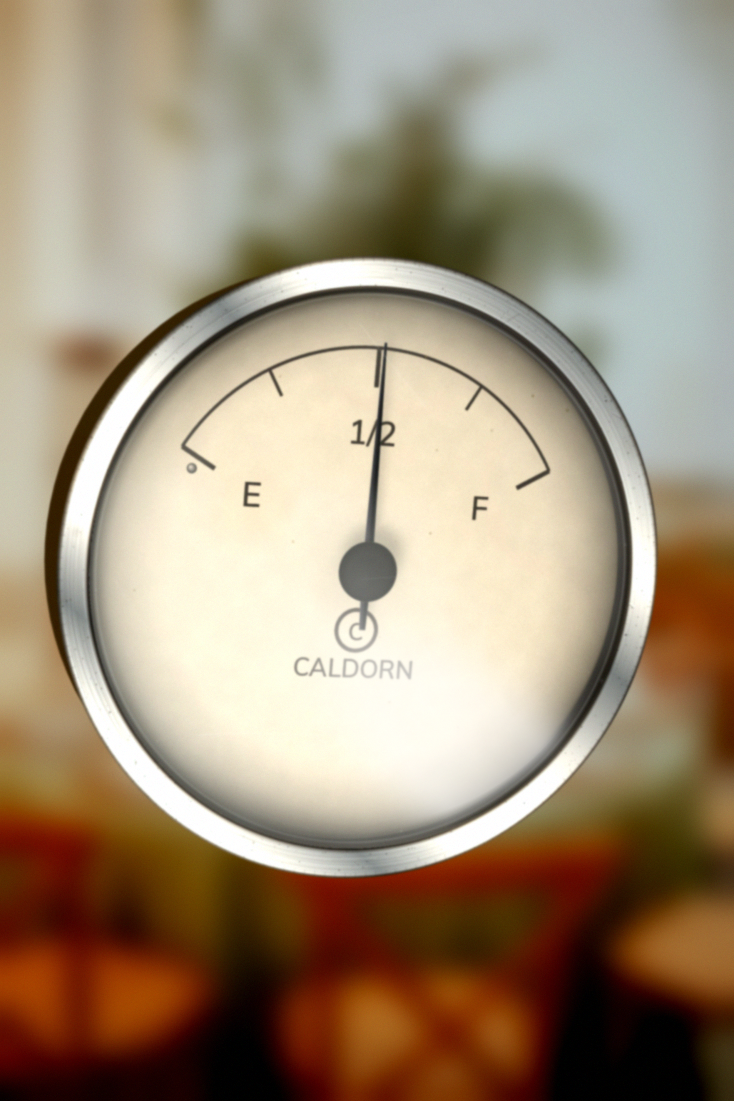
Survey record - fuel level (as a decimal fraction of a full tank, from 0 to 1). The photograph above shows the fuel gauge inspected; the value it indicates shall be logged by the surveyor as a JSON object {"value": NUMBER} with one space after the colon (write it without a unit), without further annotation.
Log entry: {"value": 0.5}
